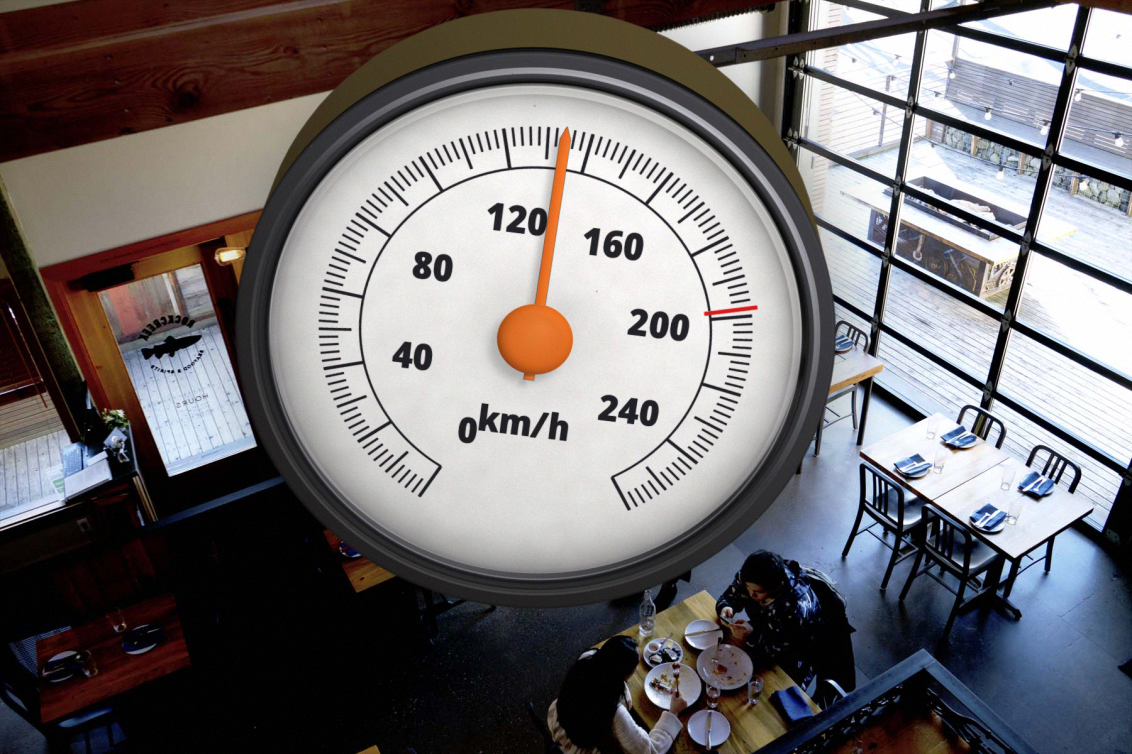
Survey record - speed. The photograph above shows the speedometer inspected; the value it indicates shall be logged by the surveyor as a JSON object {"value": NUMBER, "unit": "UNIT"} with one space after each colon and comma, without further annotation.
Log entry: {"value": 134, "unit": "km/h"}
